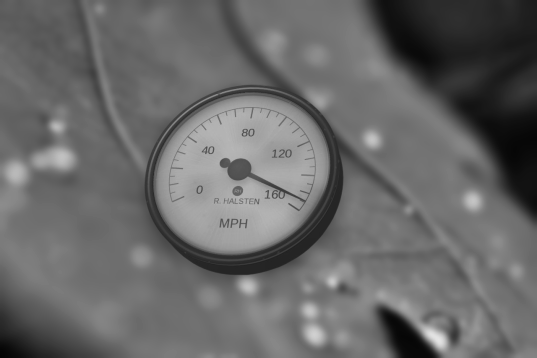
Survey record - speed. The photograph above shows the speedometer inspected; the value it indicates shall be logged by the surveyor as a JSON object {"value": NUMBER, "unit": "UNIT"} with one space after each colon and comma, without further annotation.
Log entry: {"value": 155, "unit": "mph"}
